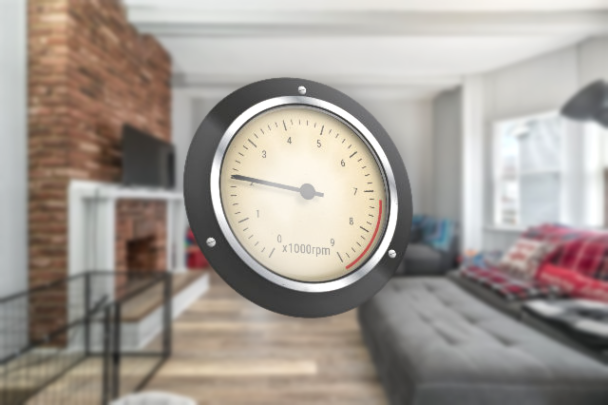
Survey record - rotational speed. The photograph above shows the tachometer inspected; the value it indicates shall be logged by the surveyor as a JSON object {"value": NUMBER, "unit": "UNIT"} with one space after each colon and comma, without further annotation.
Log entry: {"value": 2000, "unit": "rpm"}
